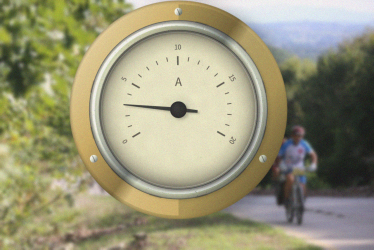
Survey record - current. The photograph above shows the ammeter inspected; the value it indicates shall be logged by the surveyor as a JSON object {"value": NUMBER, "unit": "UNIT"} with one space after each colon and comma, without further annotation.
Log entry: {"value": 3, "unit": "A"}
